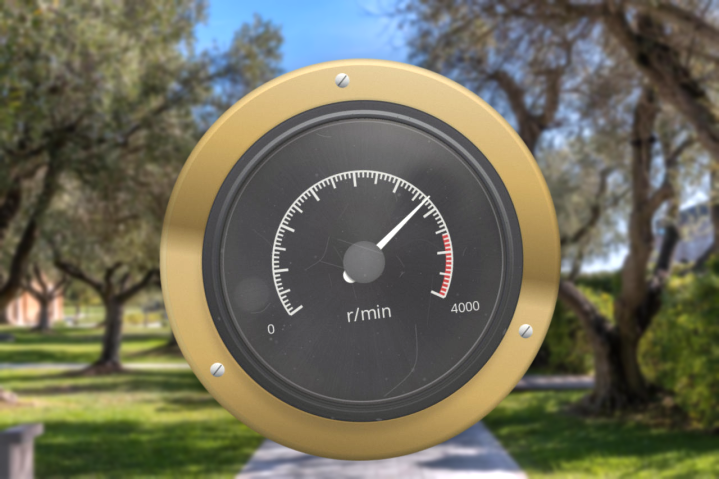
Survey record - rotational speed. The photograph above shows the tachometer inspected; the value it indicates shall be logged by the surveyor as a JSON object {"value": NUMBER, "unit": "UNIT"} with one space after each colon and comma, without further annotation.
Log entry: {"value": 2850, "unit": "rpm"}
